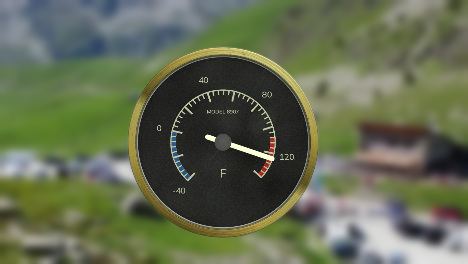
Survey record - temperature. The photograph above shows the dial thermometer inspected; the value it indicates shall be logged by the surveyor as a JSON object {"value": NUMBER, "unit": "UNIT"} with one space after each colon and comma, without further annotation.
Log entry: {"value": 124, "unit": "°F"}
